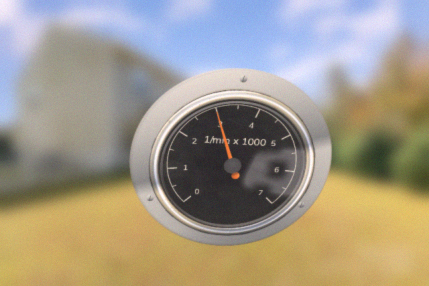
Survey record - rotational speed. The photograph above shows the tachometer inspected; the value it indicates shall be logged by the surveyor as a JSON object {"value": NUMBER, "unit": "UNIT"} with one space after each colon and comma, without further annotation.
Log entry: {"value": 3000, "unit": "rpm"}
